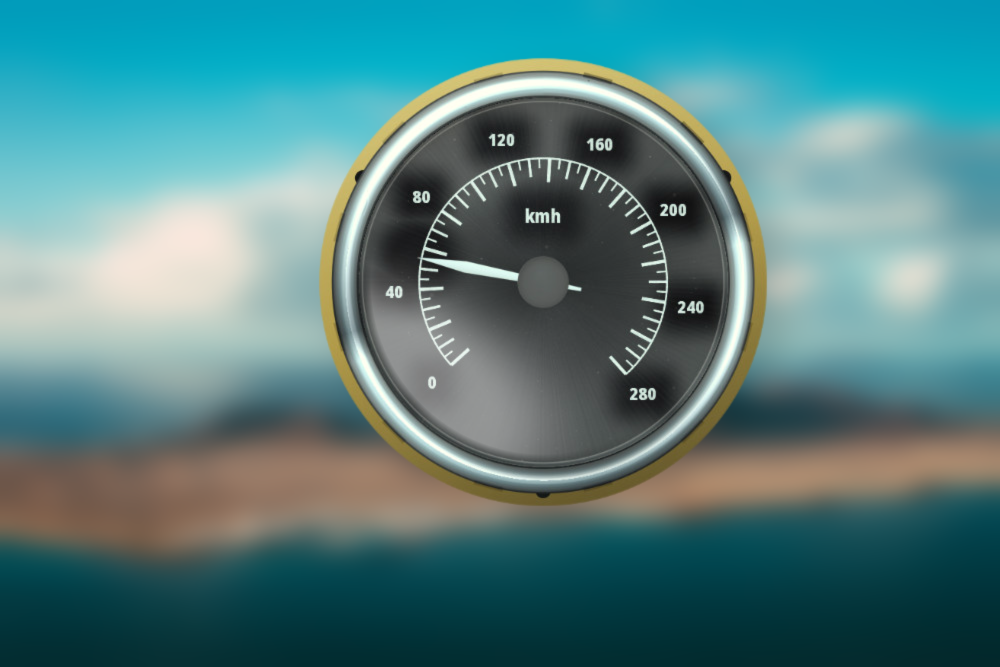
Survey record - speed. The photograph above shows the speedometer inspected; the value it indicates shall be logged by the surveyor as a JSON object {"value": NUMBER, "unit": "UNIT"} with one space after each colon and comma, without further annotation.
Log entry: {"value": 55, "unit": "km/h"}
